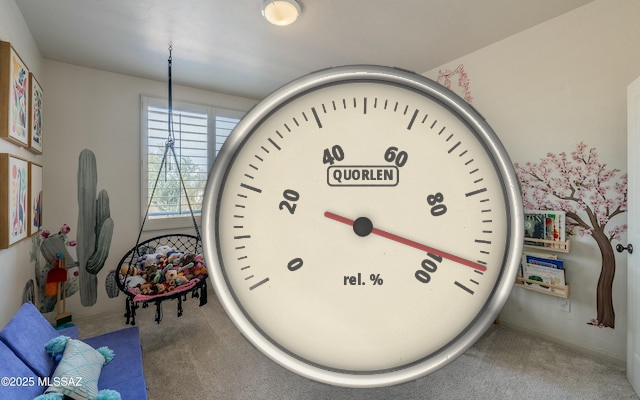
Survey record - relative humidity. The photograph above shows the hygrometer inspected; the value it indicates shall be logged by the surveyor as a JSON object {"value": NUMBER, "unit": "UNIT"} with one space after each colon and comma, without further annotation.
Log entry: {"value": 95, "unit": "%"}
